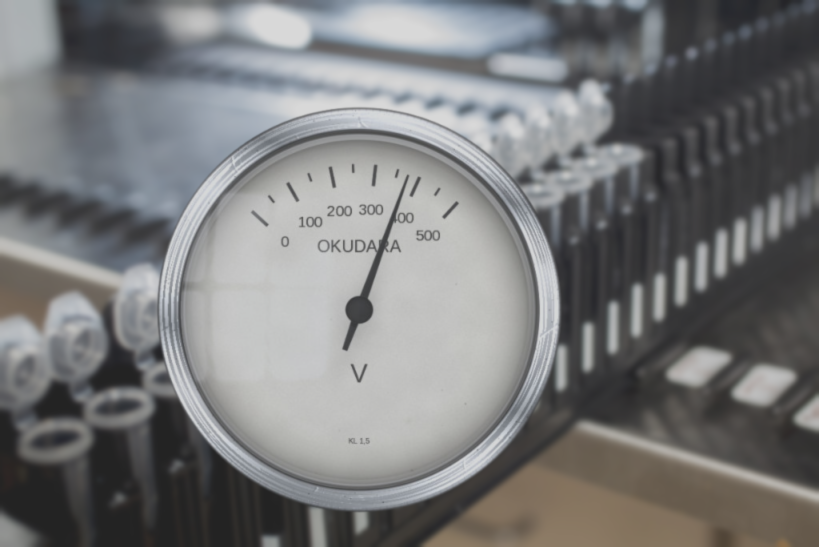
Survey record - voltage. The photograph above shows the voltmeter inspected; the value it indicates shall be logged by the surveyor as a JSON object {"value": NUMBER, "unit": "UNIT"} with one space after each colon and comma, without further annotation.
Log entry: {"value": 375, "unit": "V"}
